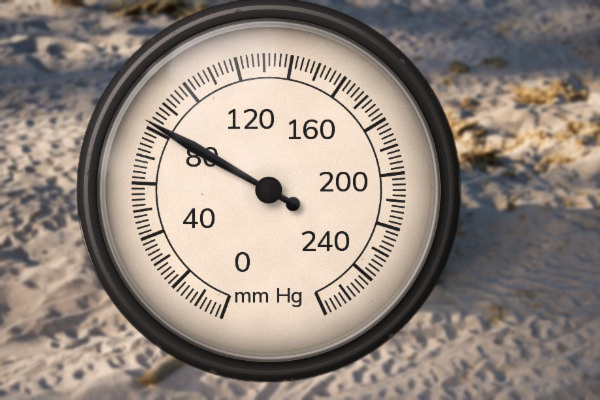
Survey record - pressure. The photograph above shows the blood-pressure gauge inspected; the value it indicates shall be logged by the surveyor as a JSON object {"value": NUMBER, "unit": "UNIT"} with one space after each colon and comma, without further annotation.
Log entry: {"value": 82, "unit": "mmHg"}
